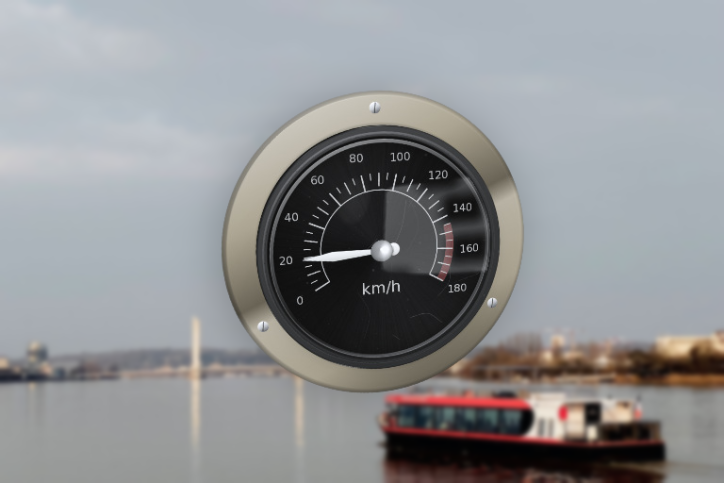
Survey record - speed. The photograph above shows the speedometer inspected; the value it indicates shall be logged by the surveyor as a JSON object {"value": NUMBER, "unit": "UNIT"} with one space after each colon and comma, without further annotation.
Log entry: {"value": 20, "unit": "km/h"}
